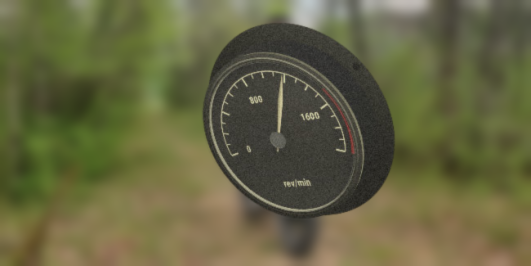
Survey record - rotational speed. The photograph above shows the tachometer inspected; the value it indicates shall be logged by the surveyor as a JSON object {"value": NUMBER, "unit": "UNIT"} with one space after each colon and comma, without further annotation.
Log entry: {"value": 1200, "unit": "rpm"}
